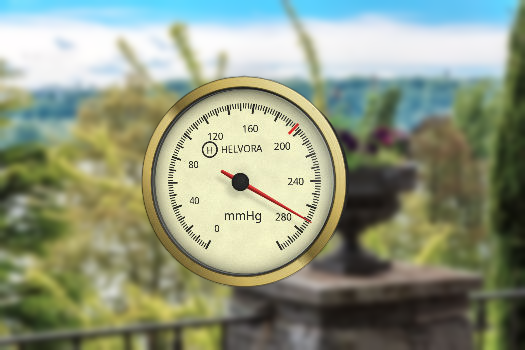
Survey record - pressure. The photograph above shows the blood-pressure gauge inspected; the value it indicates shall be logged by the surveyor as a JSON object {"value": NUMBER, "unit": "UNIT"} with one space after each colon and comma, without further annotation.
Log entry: {"value": 270, "unit": "mmHg"}
